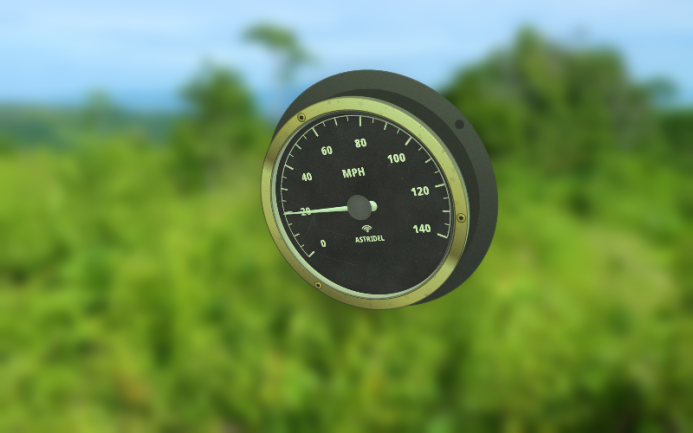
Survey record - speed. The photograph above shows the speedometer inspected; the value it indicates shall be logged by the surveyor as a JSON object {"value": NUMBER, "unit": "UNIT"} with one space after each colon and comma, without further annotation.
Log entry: {"value": 20, "unit": "mph"}
